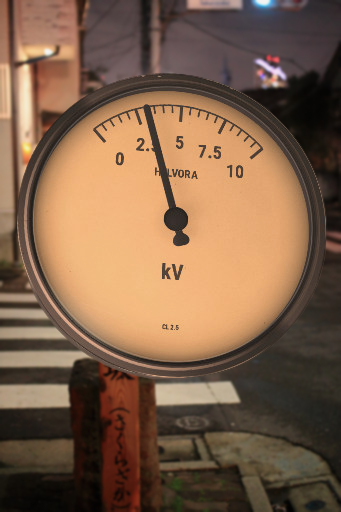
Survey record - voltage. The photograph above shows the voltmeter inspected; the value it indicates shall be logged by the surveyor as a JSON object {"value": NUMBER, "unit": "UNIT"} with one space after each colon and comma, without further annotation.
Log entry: {"value": 3, "unit": "kV"}
